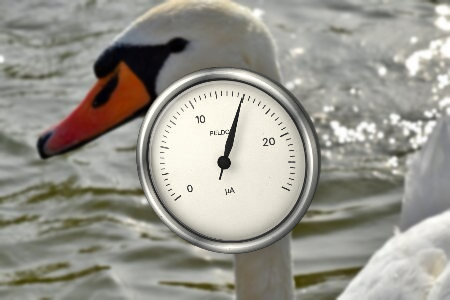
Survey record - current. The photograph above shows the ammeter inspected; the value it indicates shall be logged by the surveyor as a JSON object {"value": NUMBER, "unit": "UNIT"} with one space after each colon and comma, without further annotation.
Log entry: {"value": 15, "unit": "µA"}
